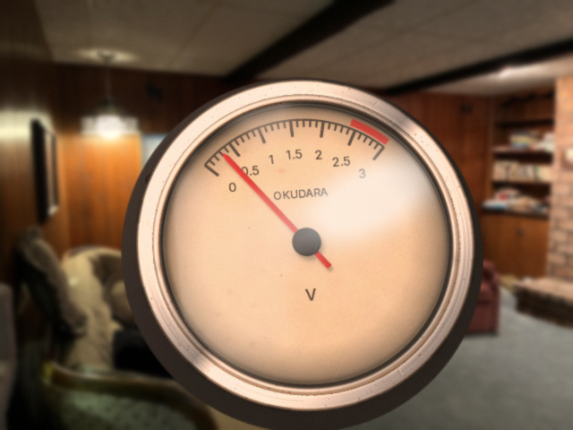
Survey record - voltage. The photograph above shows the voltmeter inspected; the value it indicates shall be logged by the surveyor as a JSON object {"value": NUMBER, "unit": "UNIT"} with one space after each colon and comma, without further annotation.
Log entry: {"value": 0.3, "unit": "V"}
